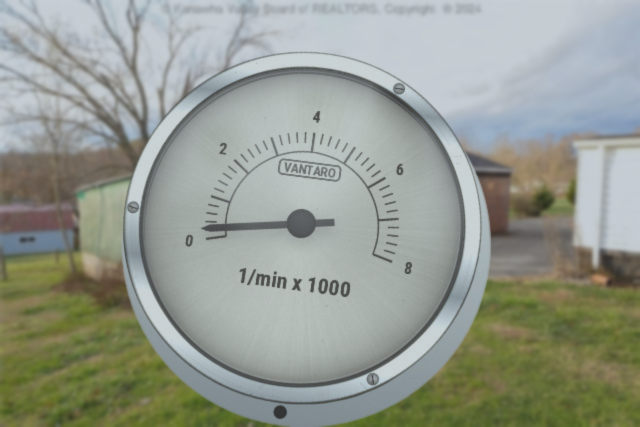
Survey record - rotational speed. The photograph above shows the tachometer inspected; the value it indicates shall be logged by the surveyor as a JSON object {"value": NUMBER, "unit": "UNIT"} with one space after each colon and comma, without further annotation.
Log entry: {"value": 200, "unit": "rpm"}
